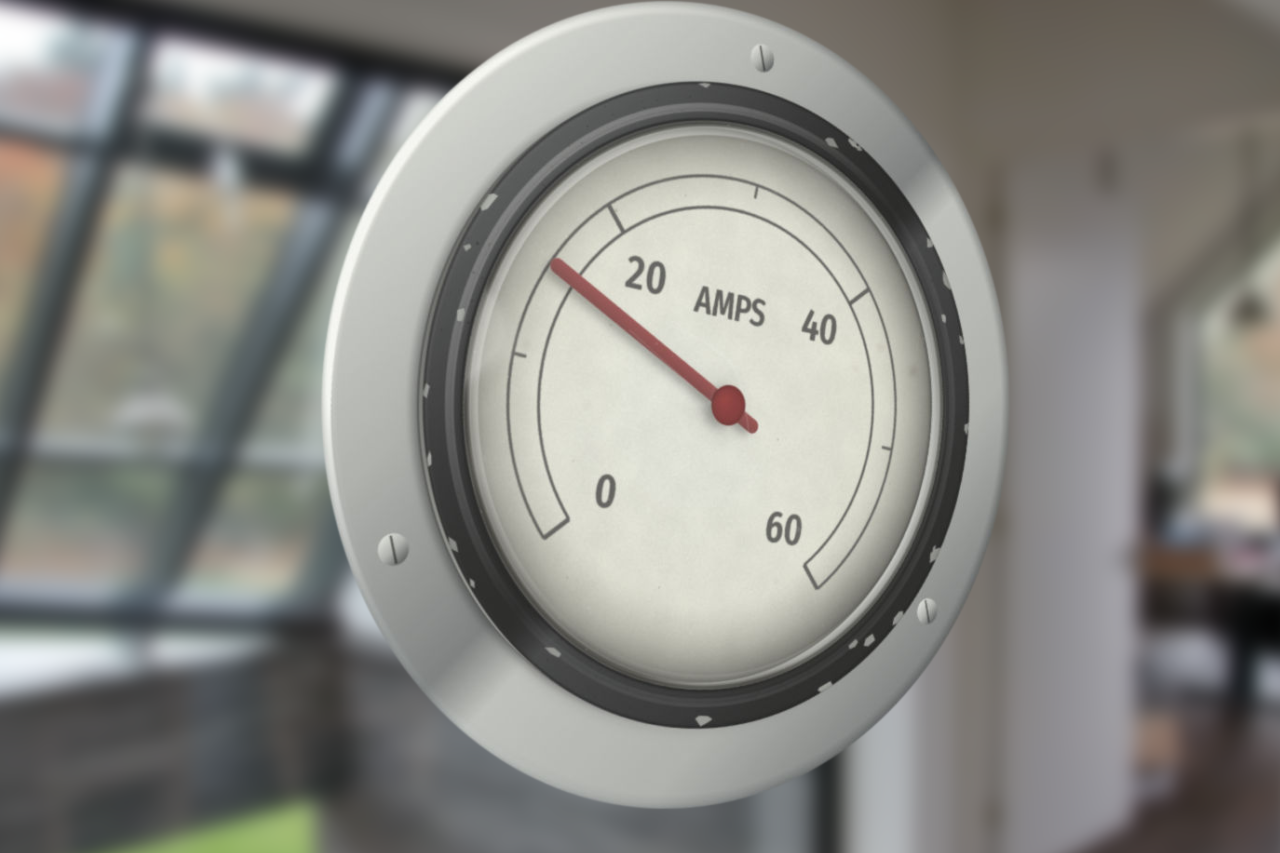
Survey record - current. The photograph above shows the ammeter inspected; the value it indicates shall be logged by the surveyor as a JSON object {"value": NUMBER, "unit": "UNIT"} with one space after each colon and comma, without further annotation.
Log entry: {"value": 15, "unit": "A"}
